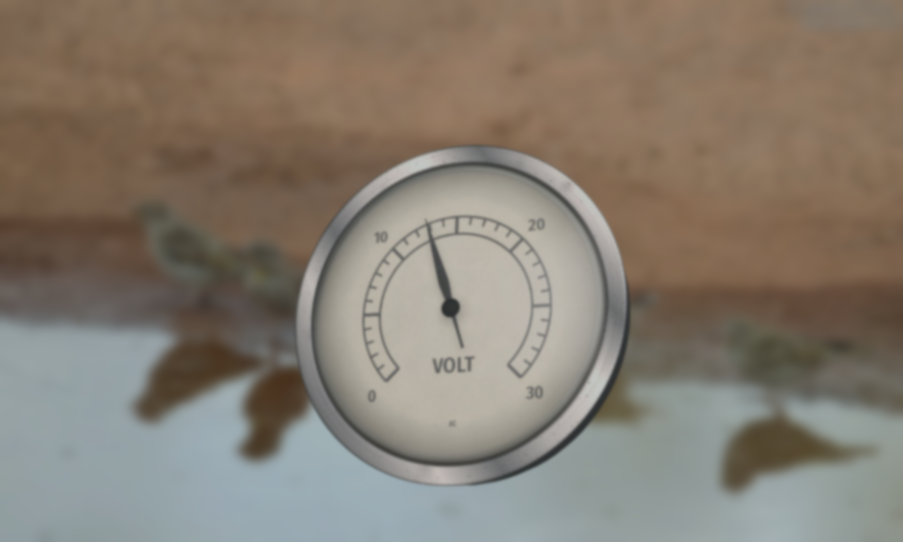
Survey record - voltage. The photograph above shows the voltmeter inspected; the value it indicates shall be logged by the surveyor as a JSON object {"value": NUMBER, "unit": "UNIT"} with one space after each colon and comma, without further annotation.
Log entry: {"value": 13, "unit": "V"}
